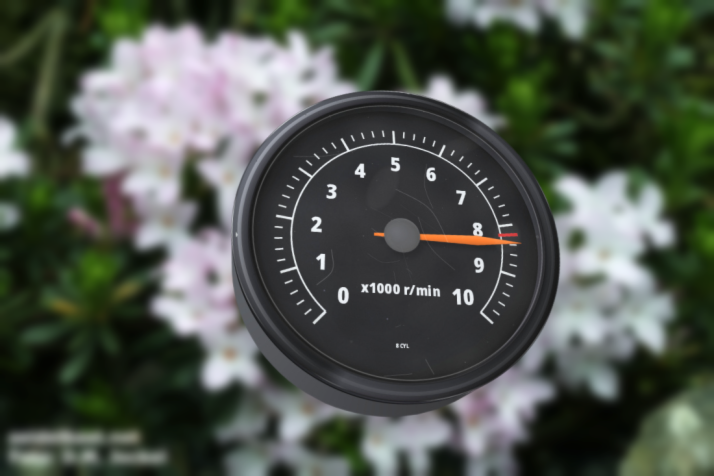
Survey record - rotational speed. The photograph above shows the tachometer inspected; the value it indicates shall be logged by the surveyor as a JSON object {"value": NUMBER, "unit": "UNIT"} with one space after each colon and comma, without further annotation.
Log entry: {"value": 8400, "unit": "rpm"}
